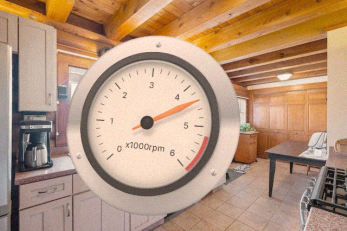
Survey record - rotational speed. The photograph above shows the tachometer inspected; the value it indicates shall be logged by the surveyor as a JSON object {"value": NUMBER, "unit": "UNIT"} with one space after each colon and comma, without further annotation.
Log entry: {"value": 4400, "unit": "rpm"}
